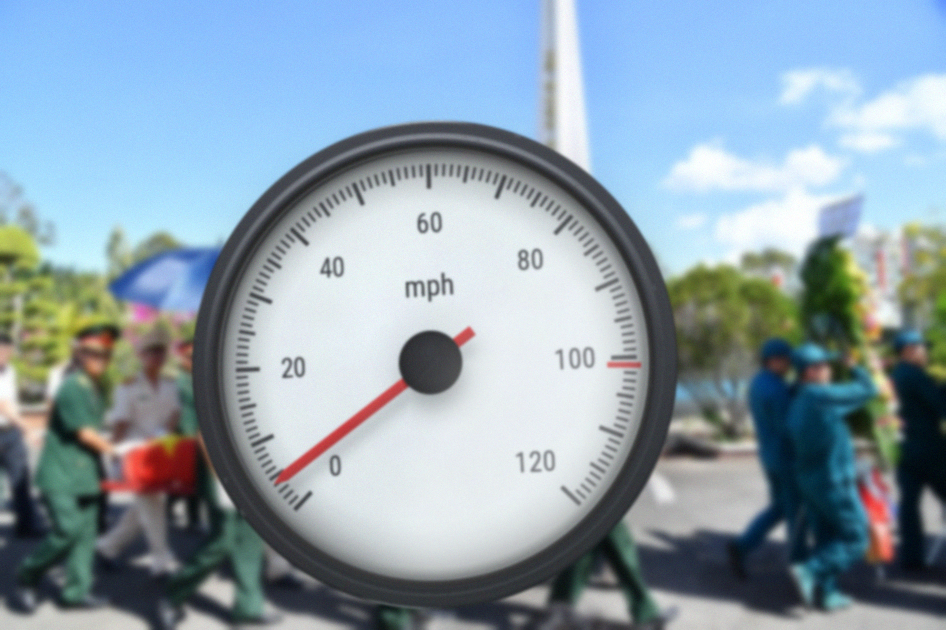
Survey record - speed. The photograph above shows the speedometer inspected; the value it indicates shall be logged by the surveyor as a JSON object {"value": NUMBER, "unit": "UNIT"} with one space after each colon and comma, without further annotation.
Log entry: {"value": 4, "unit": "mph"}
